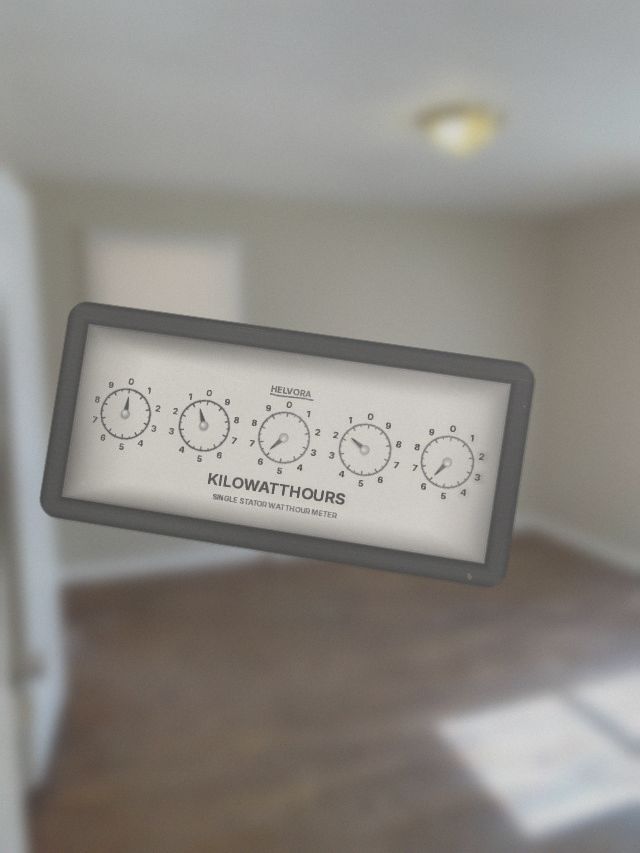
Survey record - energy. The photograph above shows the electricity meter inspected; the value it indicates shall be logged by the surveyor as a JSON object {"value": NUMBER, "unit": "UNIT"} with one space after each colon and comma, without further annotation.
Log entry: {"value": 616, "unit": "kWh"}
